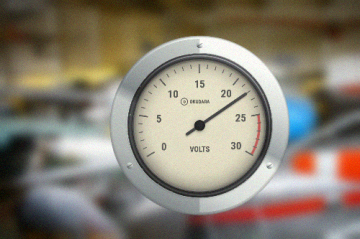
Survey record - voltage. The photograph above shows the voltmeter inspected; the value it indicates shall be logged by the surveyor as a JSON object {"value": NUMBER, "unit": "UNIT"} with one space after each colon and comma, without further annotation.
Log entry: {"value": 22, "unit": "V"}
